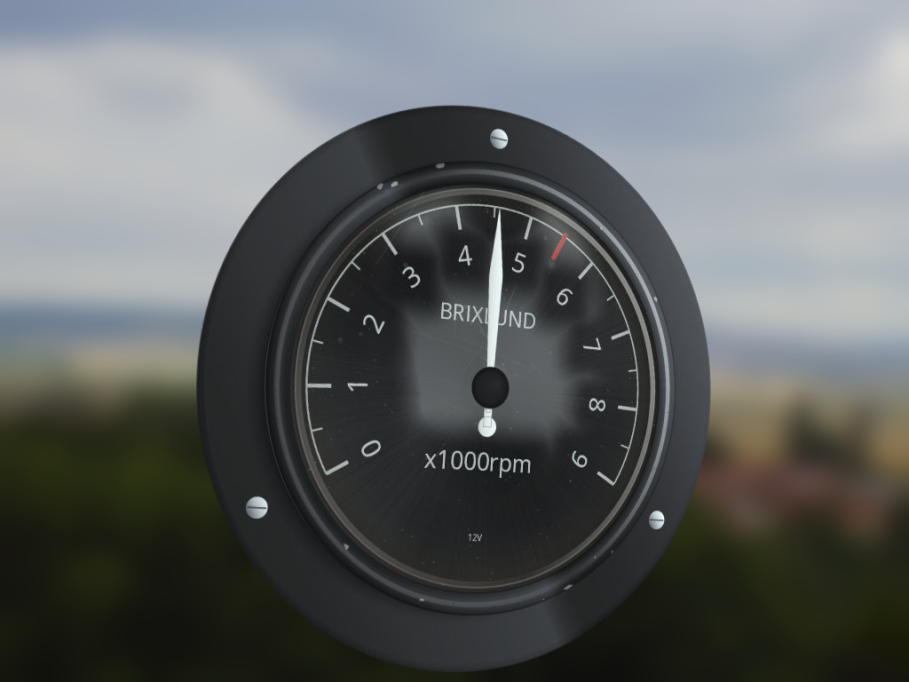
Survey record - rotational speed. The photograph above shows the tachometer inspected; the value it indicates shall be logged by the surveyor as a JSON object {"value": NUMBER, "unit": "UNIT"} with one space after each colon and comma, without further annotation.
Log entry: {"value": 4500, "unit": "rpm"}
